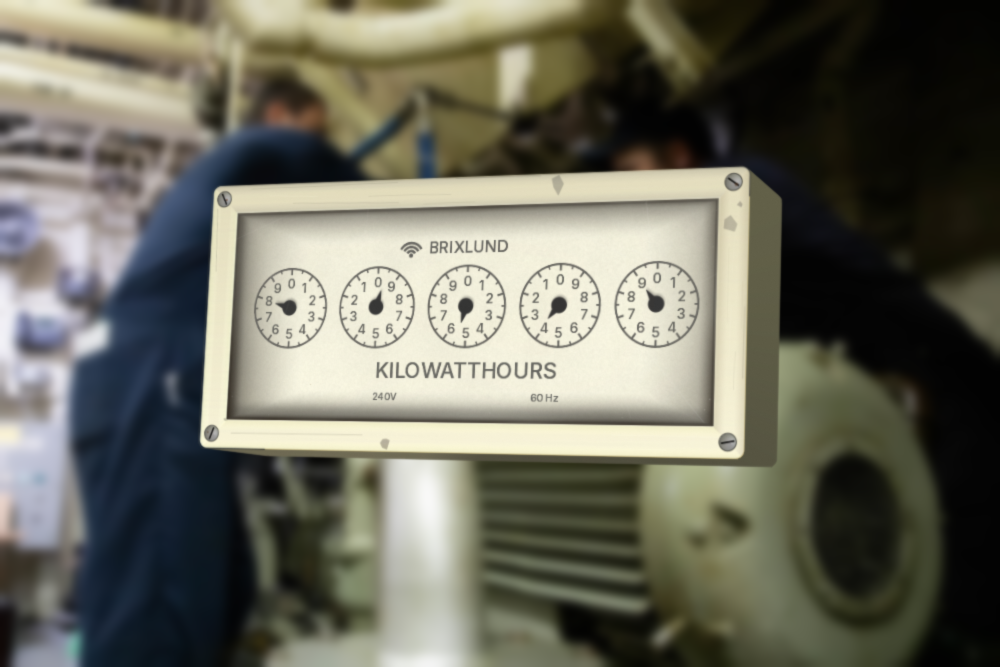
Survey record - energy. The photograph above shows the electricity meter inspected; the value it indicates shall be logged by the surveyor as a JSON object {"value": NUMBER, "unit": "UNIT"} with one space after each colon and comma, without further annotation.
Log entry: {"value": 79539, "unit": "kWh"}
